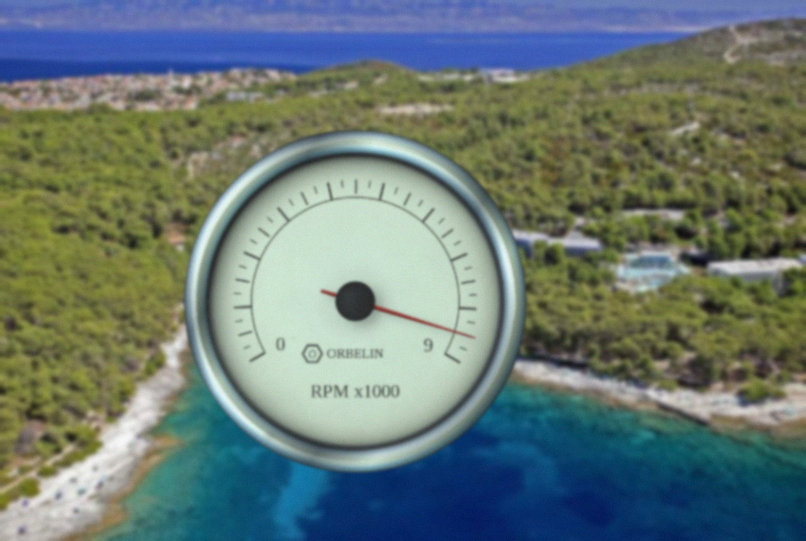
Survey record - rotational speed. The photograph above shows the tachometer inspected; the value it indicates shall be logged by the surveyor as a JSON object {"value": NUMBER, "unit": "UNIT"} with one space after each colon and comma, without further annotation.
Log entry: {"value": 8500, "unit": "rpm"}
